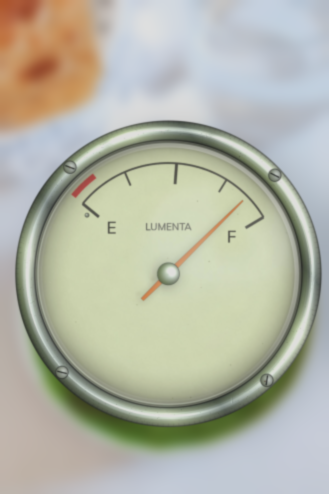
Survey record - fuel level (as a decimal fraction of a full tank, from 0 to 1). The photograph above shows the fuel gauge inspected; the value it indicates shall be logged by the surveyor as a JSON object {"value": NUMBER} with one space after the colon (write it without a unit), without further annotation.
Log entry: {"value": 0.875}
